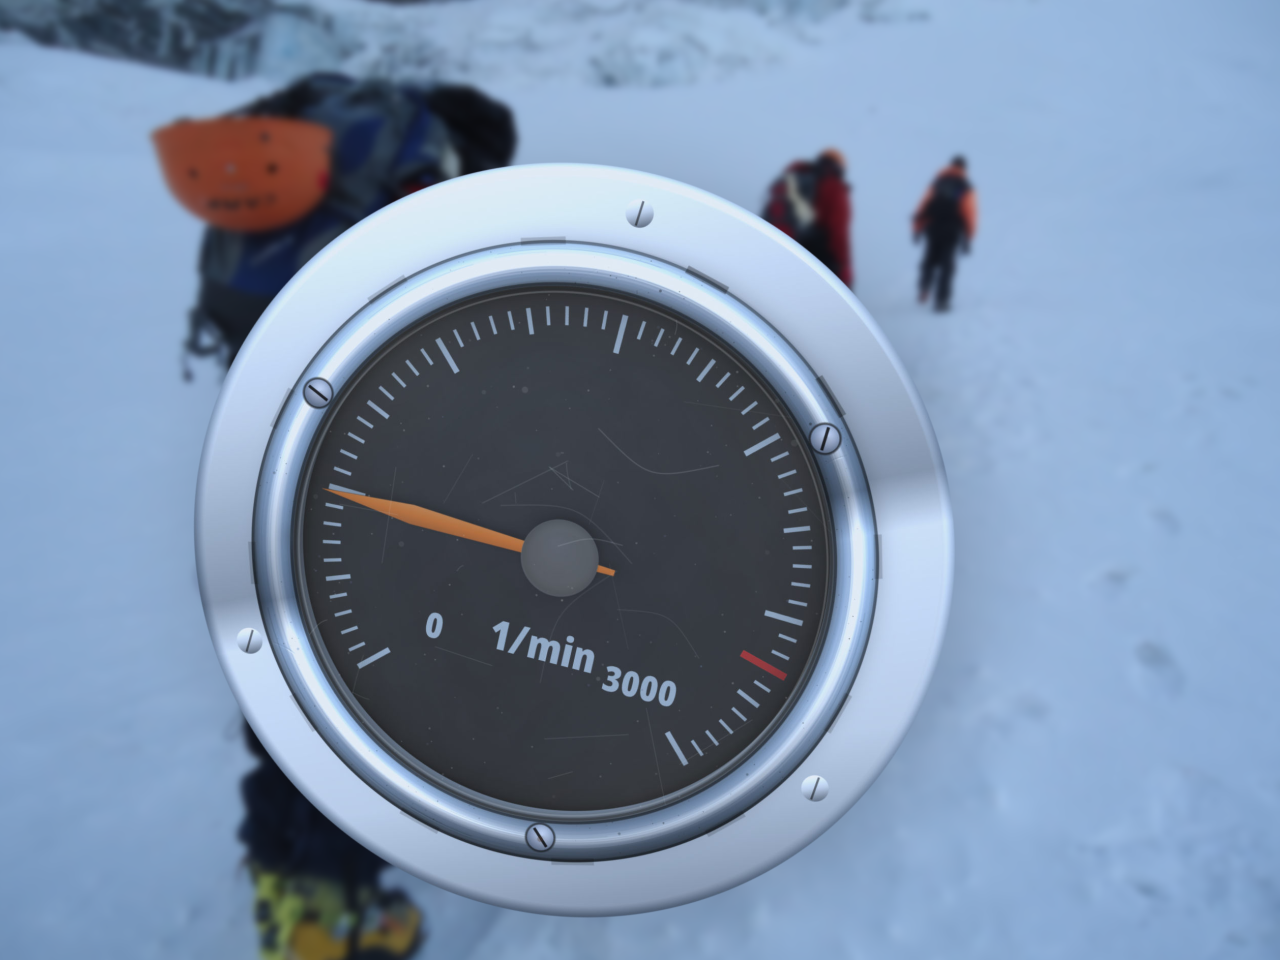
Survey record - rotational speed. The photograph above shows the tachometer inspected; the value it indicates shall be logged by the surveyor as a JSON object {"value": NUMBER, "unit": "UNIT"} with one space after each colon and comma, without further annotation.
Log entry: {"value": 500, "unit": "rpm"}
